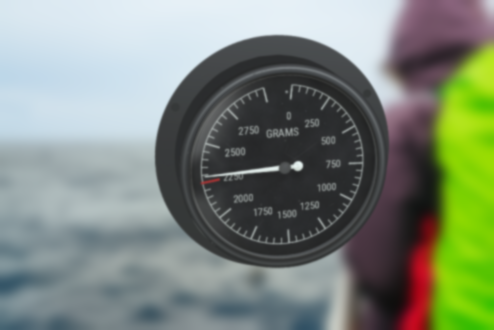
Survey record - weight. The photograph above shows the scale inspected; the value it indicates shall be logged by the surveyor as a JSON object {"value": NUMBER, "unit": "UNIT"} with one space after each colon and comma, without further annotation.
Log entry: {"value": 2300, "unit": "g"}
